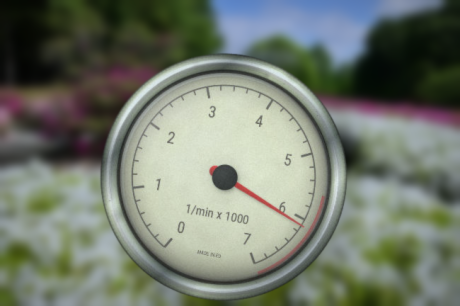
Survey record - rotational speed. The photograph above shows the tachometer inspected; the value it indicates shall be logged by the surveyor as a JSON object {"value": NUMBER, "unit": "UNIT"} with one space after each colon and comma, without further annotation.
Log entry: {"value": 6100, "unit": "rpm"}
